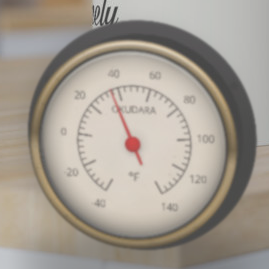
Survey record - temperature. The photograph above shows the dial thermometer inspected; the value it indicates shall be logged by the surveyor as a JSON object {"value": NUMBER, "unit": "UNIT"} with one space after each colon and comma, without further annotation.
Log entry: {"value": 36, "unit": "°F"}
